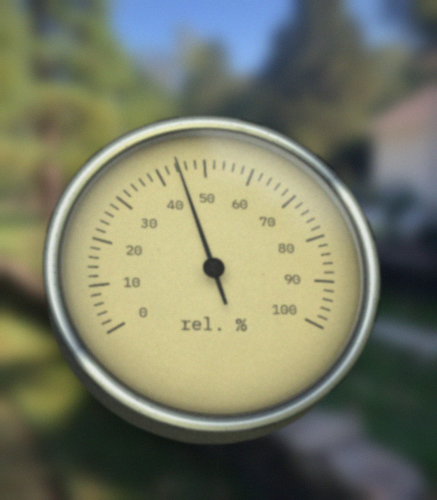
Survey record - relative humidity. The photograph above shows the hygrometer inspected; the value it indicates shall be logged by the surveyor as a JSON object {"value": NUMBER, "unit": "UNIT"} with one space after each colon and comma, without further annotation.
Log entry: {"value": 44, "unit": "%"}
